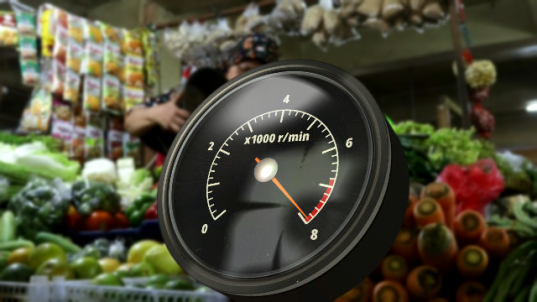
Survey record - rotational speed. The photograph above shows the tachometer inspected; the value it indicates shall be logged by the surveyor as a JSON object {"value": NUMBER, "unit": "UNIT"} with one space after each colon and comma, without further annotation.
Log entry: {"value": 7900, "unit": "rpm"}
